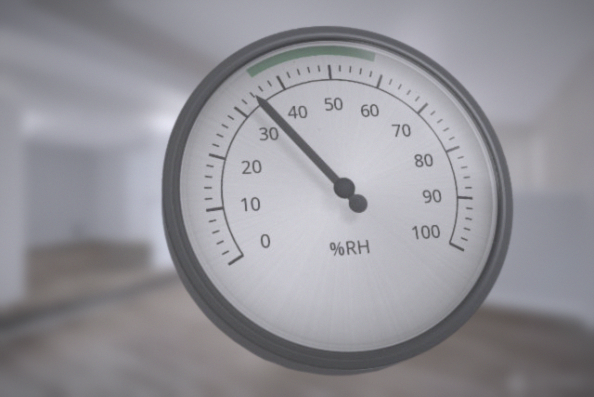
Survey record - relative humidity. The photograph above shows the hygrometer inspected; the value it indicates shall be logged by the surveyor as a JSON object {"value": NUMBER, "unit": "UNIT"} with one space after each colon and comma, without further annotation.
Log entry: {"value": 34, "unit": "%"}
